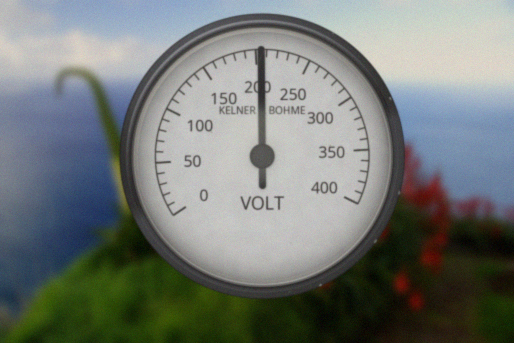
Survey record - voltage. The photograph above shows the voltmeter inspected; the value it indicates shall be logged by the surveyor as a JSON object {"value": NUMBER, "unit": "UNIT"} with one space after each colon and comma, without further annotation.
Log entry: {"value": 205, "unit": "V"}
